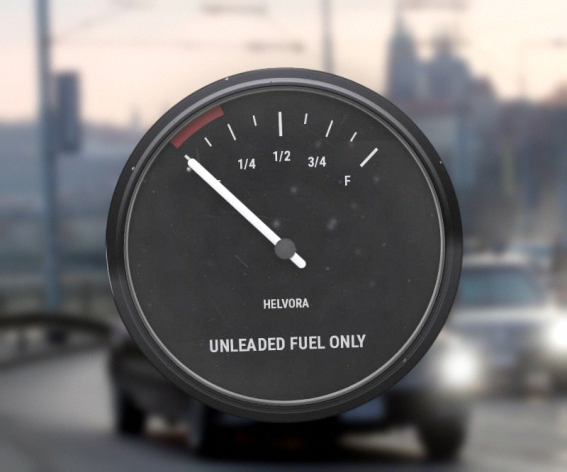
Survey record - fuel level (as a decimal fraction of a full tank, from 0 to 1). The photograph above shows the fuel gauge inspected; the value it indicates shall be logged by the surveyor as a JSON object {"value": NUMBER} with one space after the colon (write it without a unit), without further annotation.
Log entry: {"value": 0}
